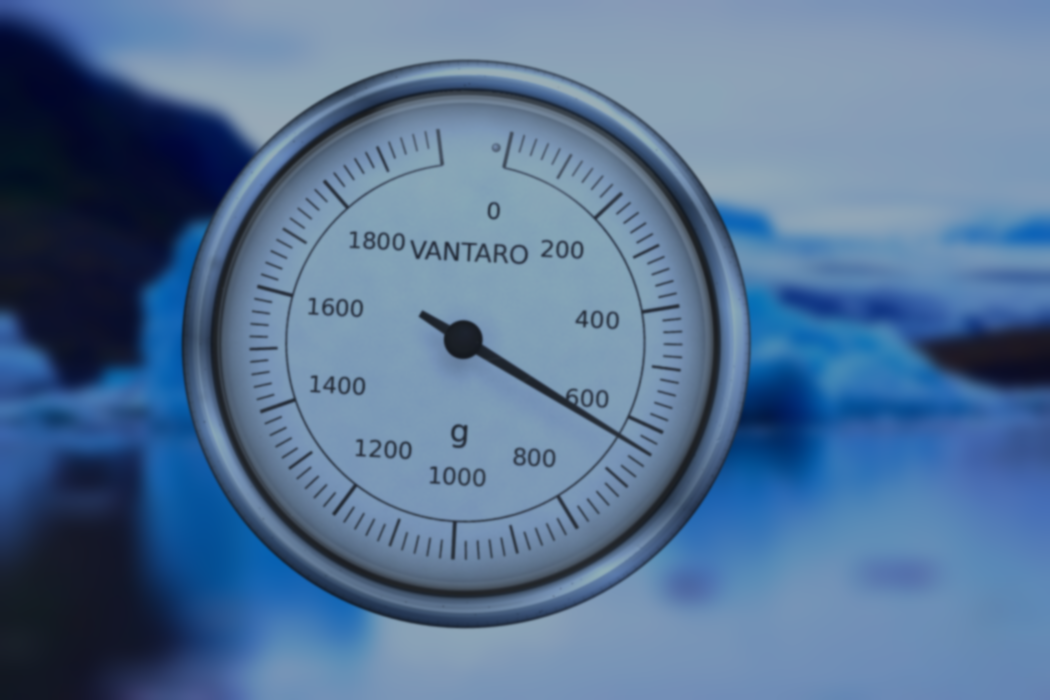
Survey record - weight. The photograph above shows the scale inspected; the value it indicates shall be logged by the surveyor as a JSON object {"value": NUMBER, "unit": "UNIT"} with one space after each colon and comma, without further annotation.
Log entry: {"value": 640, "unit": "g"}
